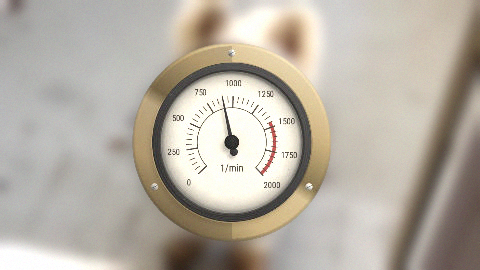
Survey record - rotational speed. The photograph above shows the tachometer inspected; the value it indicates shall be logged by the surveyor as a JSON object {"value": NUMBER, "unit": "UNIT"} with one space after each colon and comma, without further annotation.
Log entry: {"value": 900, "unit": "rpm"}
